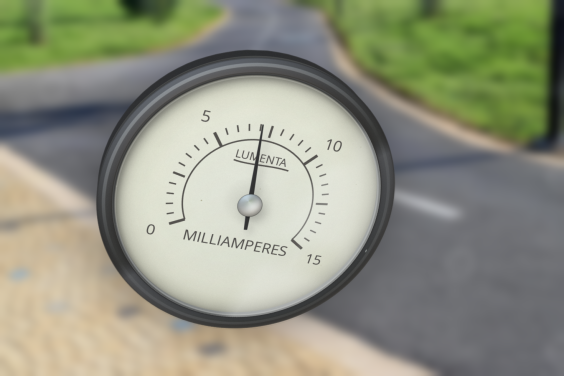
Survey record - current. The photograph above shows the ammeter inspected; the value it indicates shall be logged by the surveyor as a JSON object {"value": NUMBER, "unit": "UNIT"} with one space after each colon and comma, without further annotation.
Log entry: {"value": 7, "unit": "mA"}
